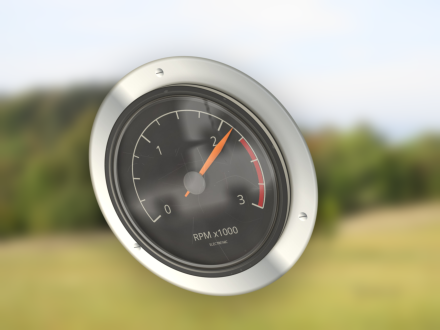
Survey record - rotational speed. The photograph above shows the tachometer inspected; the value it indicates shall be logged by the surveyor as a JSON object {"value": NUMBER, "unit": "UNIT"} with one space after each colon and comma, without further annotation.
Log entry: {"value": 2125, "unit": "rpm"}
